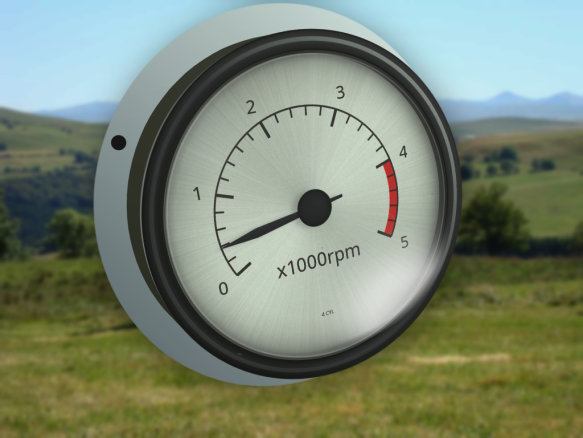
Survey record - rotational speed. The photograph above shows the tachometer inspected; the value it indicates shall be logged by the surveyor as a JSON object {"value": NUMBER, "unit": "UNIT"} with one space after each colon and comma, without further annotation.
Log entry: {"value": 400, "unit": "rpm"}
